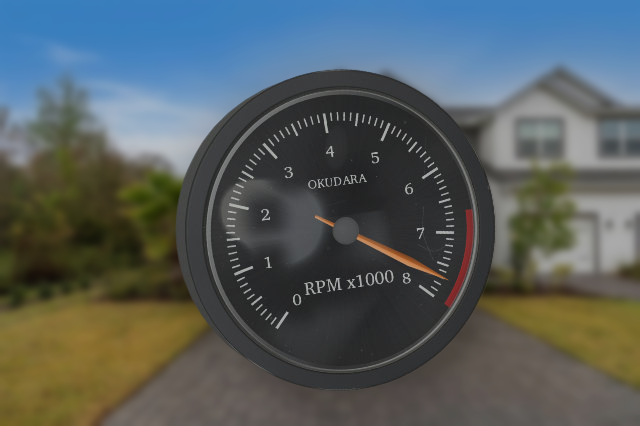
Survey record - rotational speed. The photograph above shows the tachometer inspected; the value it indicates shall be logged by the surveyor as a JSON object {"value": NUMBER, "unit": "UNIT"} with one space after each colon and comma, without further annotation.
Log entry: {"value": 7700, "unit": "rpm"}
